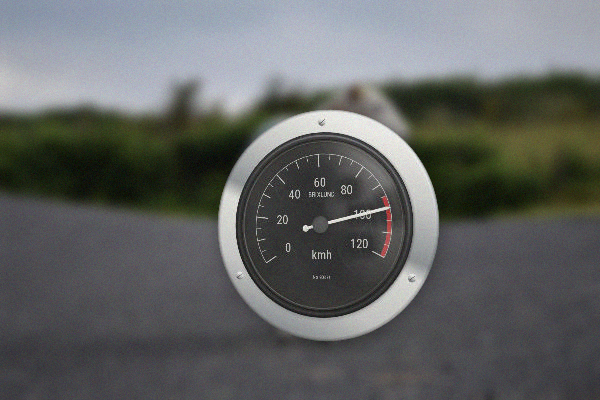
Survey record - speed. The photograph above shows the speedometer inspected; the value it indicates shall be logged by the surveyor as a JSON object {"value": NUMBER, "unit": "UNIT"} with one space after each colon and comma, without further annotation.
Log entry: {"value": 100, "unit": "km/h"}
